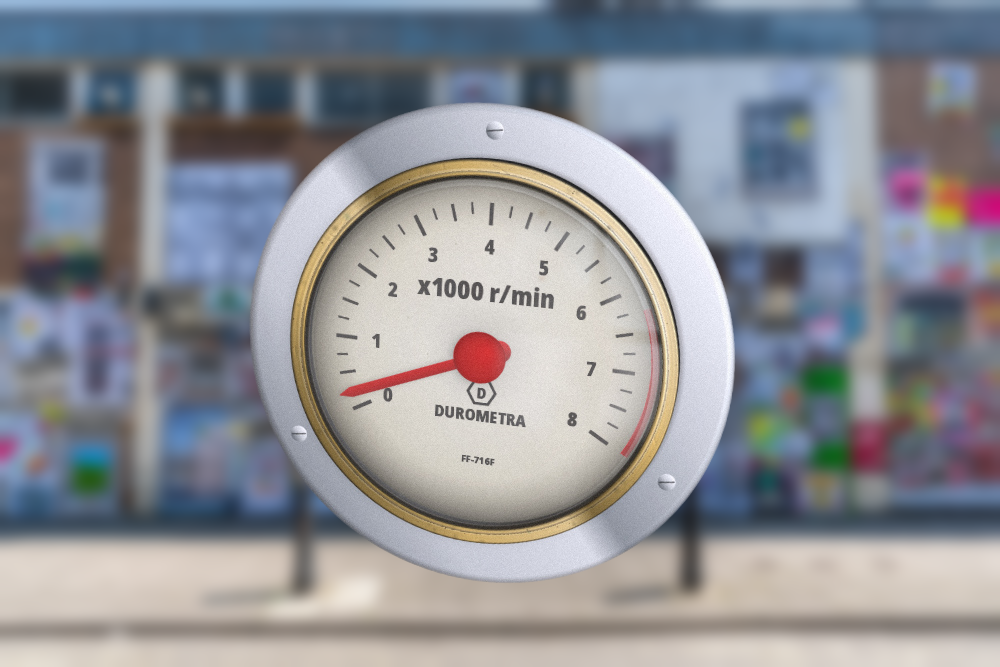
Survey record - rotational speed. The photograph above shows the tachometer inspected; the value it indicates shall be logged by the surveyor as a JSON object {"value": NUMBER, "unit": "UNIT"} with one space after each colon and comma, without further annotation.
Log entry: {"value": 250, "unit": "rpm"}
